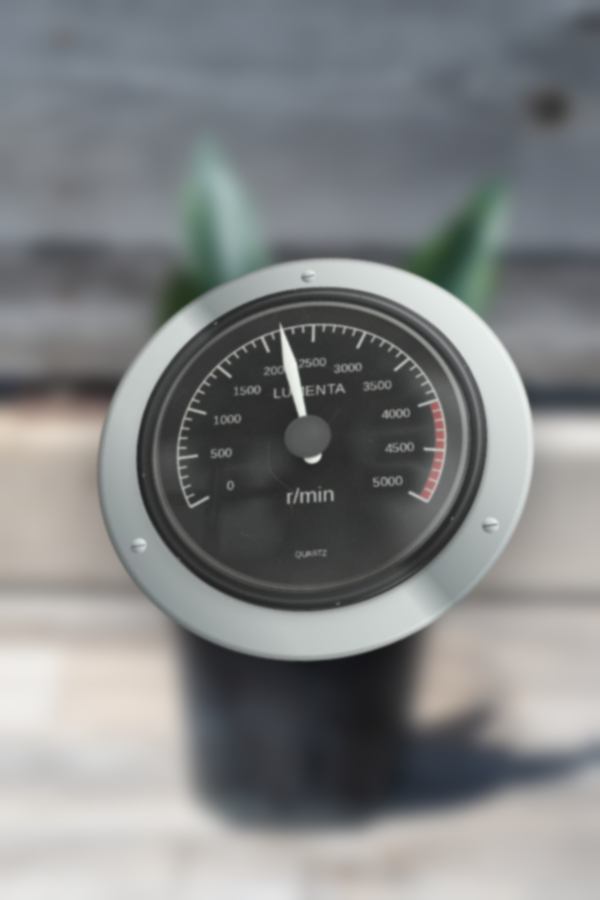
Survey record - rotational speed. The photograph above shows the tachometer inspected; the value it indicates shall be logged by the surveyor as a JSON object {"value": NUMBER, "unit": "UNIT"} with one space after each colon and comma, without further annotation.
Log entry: {"value": 2200, "unit": "rpm"}
